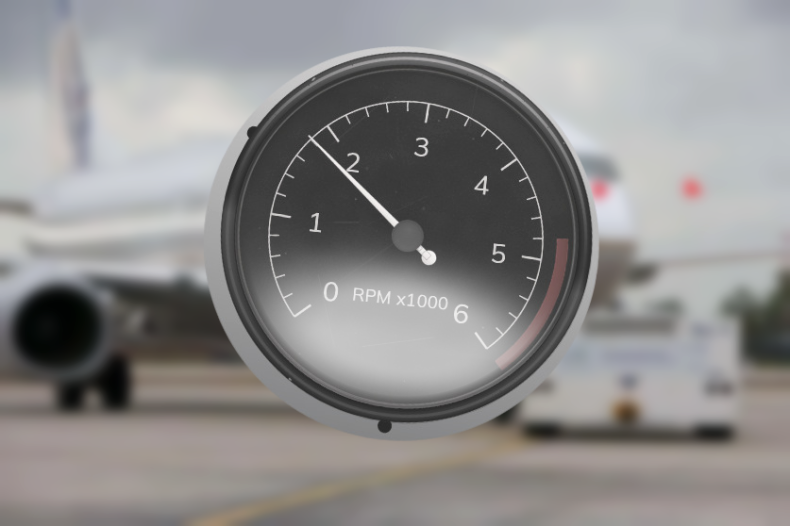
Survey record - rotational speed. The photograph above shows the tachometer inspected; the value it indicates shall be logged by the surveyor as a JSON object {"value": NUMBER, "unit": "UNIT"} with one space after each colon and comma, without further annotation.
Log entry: {"value": 1800, "unit": "rpm"}
